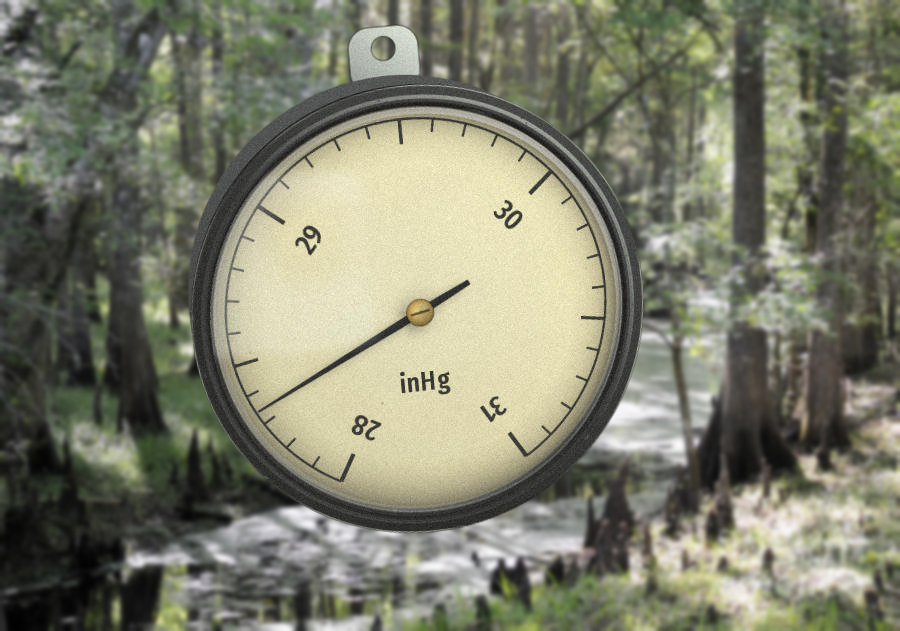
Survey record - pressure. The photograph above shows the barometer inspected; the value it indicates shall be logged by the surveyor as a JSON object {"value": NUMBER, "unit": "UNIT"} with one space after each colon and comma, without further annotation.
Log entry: {"value": 28.35, "unit": "inHg"}
